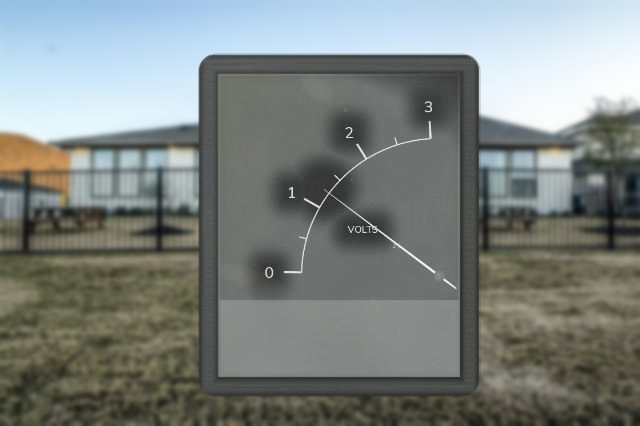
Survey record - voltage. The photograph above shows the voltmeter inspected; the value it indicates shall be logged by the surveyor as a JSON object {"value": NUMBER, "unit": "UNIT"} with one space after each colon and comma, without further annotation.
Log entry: {"value": 1.25, "unit": "V"}
